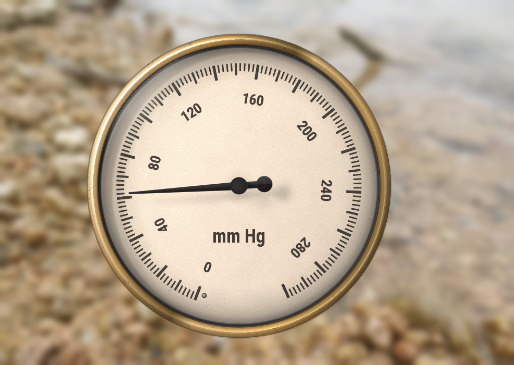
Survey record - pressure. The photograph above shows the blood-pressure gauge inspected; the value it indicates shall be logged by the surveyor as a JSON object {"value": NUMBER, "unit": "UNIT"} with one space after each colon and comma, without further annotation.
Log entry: {"value": 62, "unit": "mmHg"}
